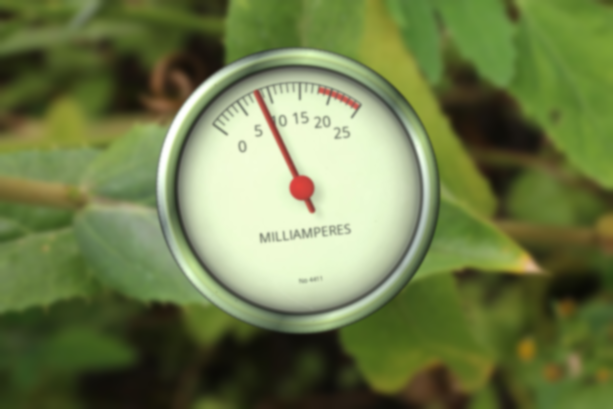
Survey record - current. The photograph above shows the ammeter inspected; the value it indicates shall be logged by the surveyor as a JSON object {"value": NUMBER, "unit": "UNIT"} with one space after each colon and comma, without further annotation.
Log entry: {"value": 8, "unit": "mA"}
